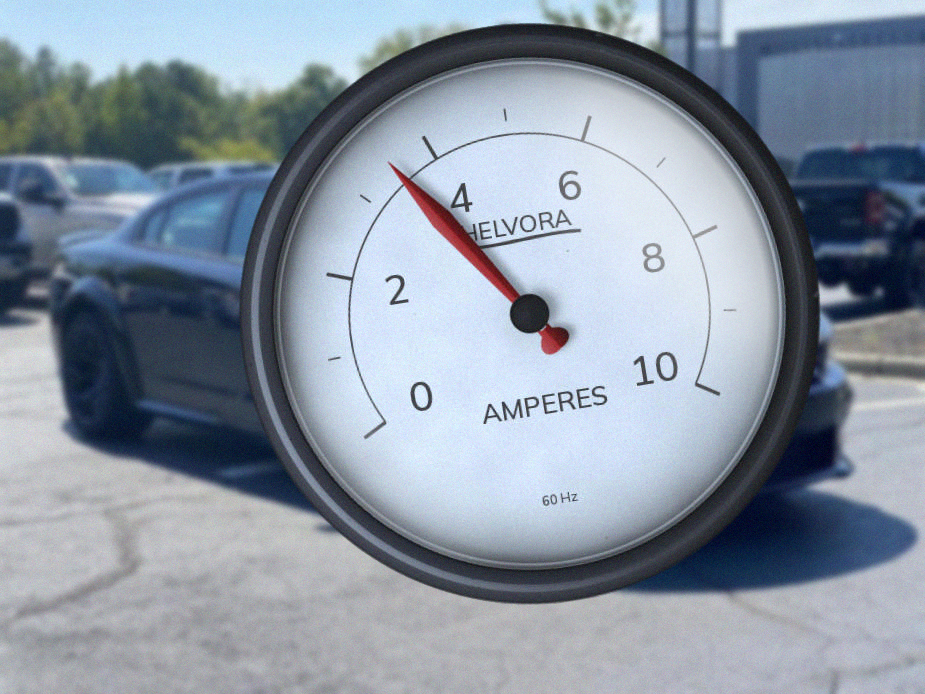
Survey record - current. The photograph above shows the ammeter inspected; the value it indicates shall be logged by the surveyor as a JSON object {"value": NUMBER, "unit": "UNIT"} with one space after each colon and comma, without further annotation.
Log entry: {"value": 3.5, "unit": "A"}
